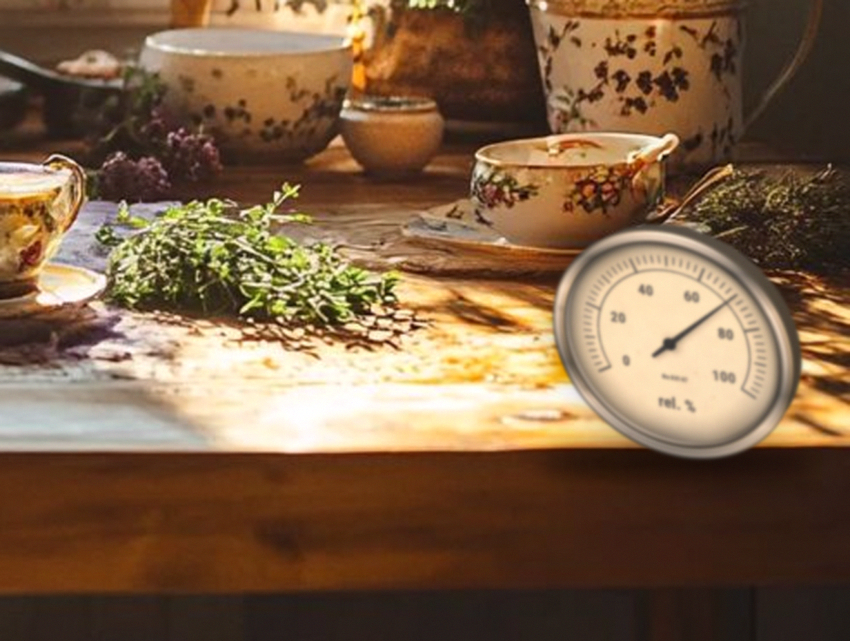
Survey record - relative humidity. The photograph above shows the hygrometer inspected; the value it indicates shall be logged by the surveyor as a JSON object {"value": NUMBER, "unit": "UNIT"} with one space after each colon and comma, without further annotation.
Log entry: {"value": 70, "unit": "%"}
